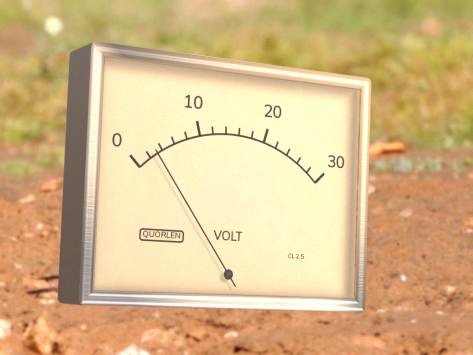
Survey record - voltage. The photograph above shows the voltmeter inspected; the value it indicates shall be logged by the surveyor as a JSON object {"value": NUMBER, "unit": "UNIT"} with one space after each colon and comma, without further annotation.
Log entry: {"value": 3, "unit": "V"}
